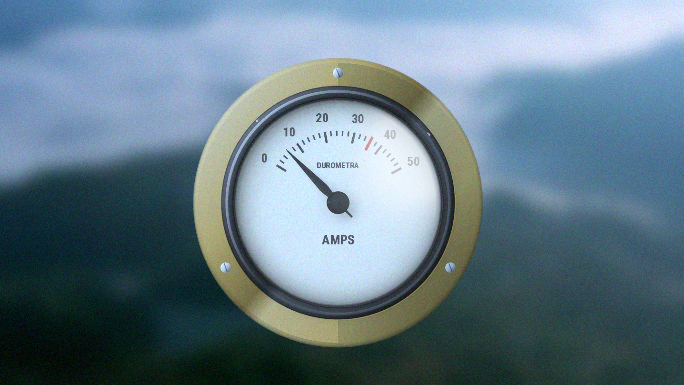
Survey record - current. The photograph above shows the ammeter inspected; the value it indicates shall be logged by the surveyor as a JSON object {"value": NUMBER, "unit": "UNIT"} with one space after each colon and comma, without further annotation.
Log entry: {"value": 6, "unit": "A"}
